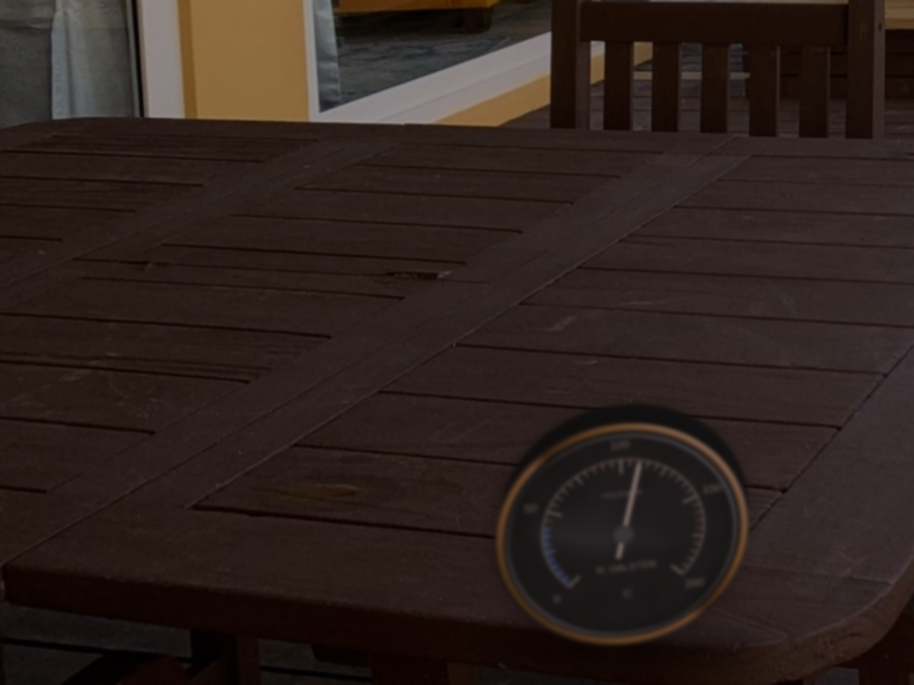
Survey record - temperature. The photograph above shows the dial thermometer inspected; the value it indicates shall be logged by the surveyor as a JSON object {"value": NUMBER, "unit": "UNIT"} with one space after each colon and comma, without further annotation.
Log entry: {"value": 110, "unit": "°C"}
